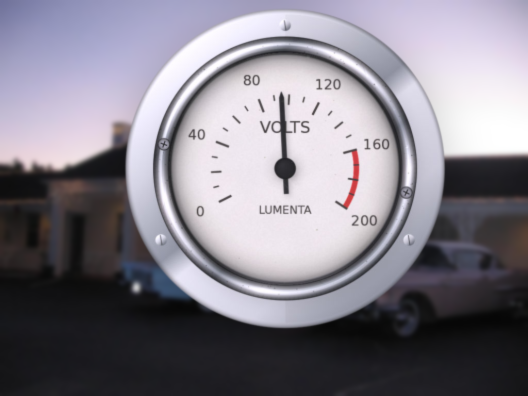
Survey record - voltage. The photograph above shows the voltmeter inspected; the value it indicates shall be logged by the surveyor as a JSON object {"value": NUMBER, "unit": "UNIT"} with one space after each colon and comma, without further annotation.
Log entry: {"value": 95, "unit": "V"}
